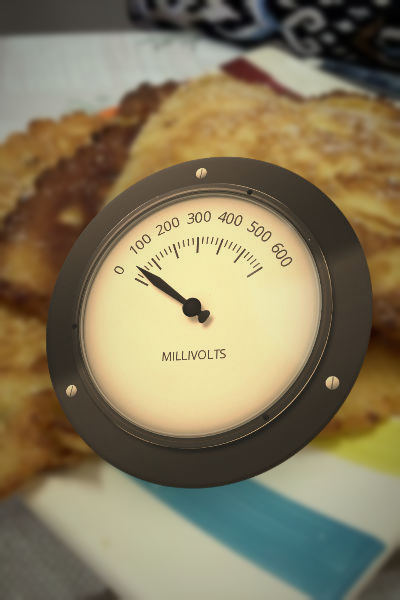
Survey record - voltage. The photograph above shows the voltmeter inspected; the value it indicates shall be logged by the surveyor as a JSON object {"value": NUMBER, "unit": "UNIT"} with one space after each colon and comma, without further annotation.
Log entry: {"value": 40, "unit": "mV"}
